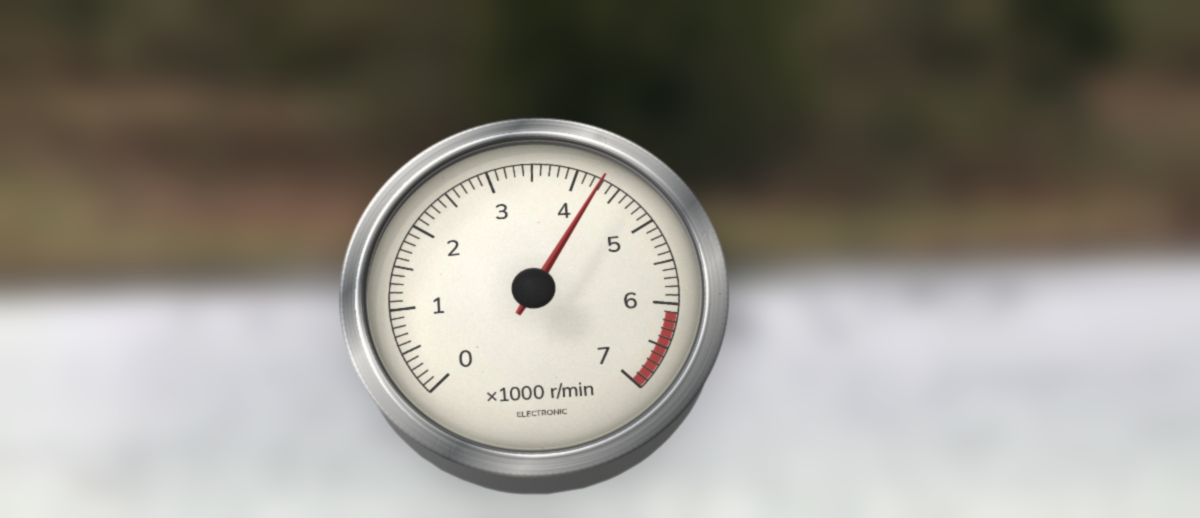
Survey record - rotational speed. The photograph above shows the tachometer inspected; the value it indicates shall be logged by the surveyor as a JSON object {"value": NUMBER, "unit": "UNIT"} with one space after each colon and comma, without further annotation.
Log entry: {"value": 4300, "unit": "rpm"}
